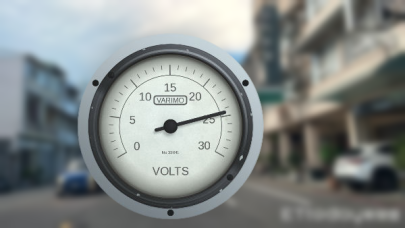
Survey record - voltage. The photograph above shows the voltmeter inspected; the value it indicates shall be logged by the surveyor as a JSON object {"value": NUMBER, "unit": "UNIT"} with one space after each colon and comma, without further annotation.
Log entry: {"value": 24.5, "unit": "V"}
